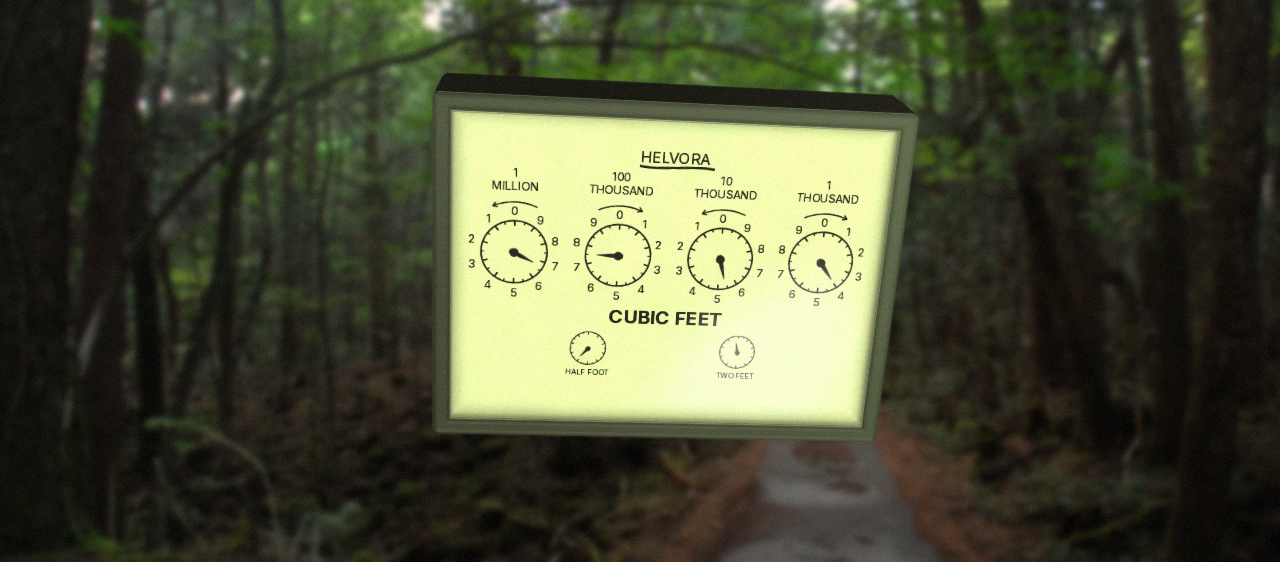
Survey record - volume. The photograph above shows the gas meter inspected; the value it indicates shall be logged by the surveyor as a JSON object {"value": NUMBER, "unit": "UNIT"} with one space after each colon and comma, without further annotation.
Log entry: {"value": 675400, "unit": "ft³"}
